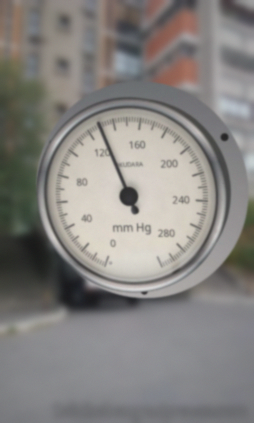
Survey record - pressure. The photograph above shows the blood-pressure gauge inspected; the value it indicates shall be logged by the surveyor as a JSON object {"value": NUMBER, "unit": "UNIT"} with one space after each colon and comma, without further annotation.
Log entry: {"value": 130, "unit": "mmHg"}
